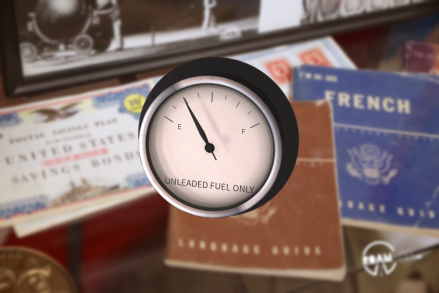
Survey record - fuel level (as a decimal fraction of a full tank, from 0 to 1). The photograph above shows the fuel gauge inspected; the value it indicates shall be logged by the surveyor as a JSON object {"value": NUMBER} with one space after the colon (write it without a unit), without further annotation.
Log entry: {"value": 0.25}
